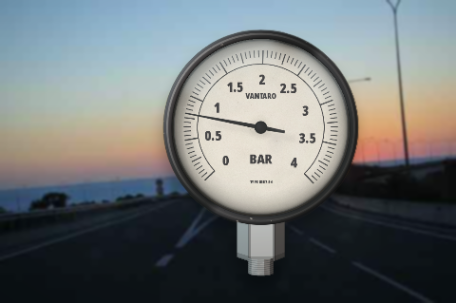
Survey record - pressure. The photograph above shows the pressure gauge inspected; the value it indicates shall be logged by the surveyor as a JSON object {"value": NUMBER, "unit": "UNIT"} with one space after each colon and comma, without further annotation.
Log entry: {"value": 0.8, "unit": "bar"}
